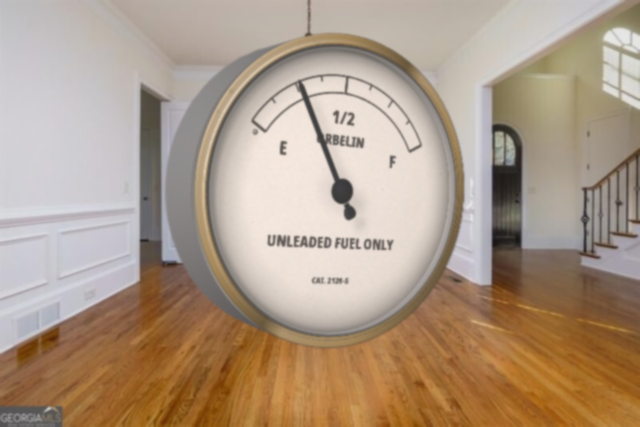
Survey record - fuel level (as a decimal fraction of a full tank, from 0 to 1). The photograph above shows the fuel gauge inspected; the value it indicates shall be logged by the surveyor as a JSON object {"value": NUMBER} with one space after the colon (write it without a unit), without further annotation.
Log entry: {"value": 0.25}
